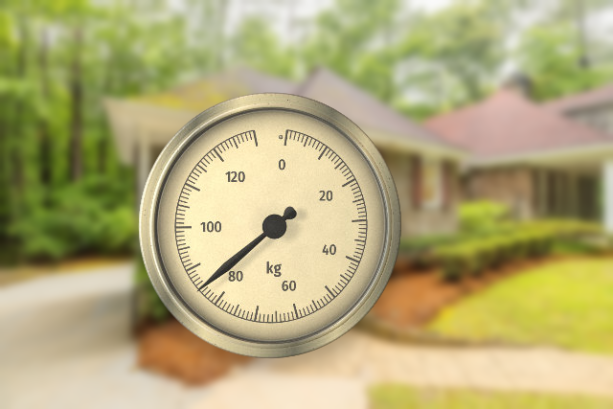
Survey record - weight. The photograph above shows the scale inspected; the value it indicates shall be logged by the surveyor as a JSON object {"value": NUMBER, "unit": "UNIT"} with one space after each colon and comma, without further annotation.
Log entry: {"value": 85, "unit": "kg"}
